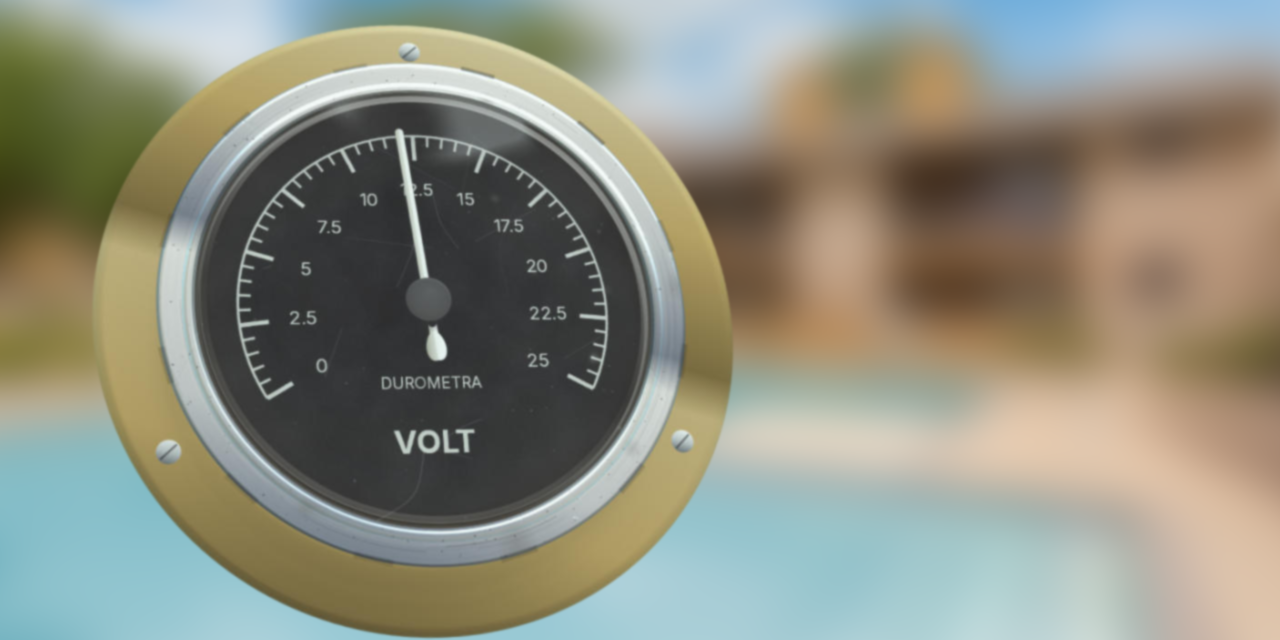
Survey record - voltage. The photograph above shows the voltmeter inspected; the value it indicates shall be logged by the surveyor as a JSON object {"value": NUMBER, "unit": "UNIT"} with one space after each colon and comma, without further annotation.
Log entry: {"value": 12, "unit": "V"}
